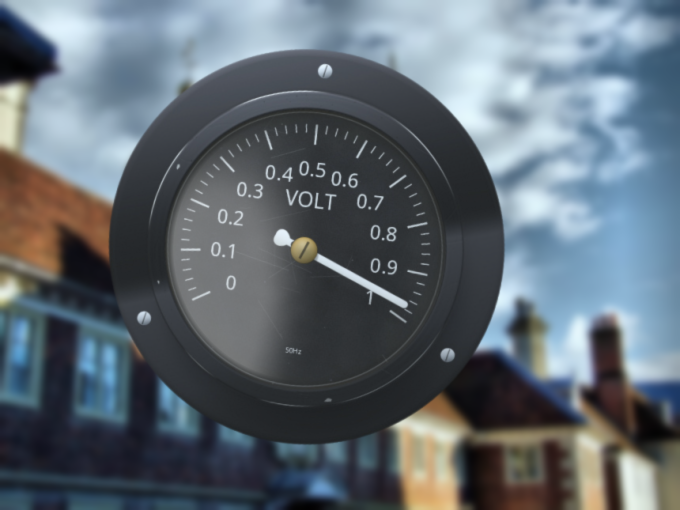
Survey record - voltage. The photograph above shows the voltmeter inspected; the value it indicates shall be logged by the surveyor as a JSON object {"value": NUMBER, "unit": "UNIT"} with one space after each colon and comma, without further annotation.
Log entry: {"value": 0.97, "unit": "V"}
